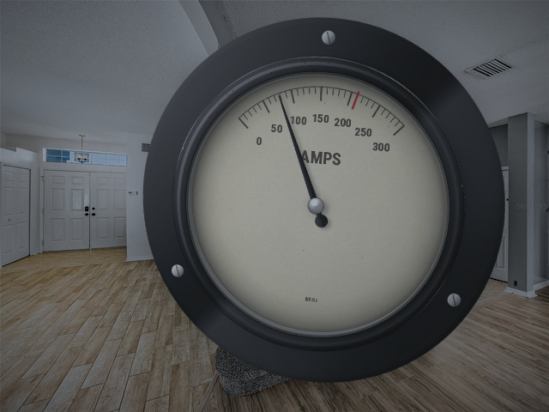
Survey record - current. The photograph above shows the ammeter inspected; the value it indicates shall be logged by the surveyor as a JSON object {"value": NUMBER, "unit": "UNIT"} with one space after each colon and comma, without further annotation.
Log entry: {"value": 80, "unit": "A"}
